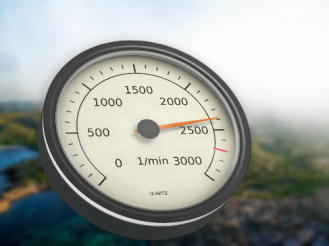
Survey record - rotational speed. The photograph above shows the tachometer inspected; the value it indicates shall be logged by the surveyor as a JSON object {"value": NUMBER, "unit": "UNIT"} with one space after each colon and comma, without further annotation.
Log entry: {"value": 2400, "unit": "rpm"}
